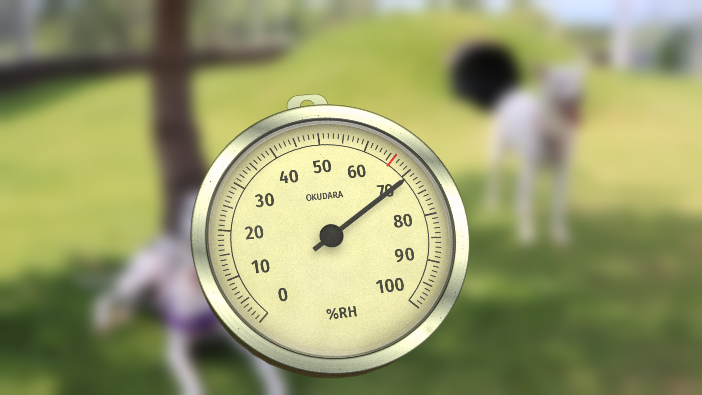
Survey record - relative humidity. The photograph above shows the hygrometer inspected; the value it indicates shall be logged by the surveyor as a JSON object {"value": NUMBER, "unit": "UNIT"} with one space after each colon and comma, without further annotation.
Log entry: {"value": 71, "unit": "%"}
